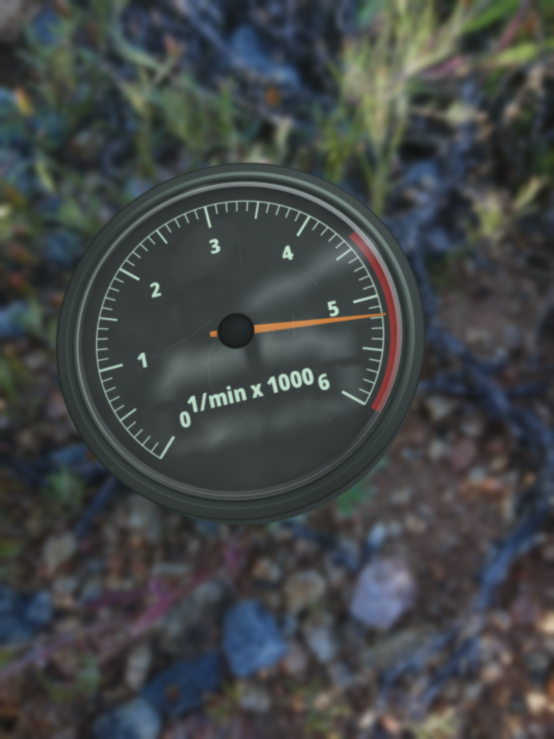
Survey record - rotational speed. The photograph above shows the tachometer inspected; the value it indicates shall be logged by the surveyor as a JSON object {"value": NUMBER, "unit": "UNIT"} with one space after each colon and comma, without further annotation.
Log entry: {"value": 5200, "unit": "rpm"}
